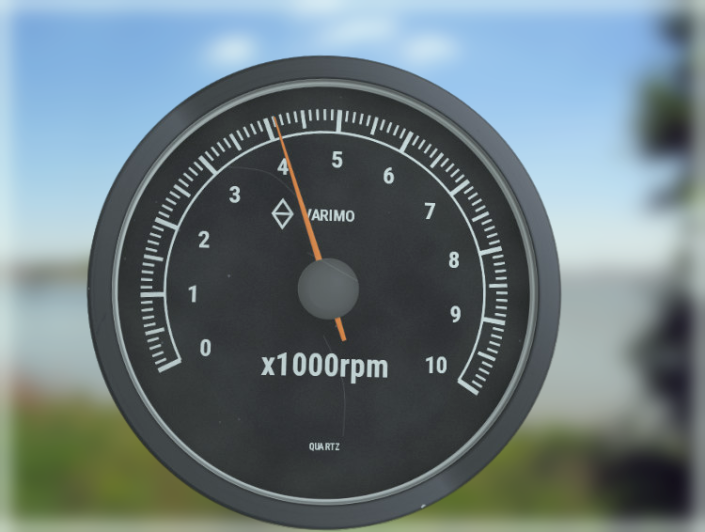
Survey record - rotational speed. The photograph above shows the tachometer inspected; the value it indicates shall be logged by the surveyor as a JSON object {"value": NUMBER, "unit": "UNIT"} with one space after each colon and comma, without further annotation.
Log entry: {"value": 4100, "unit": "rpm"}
